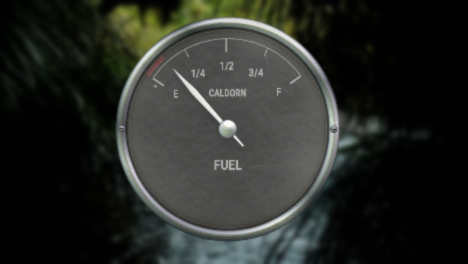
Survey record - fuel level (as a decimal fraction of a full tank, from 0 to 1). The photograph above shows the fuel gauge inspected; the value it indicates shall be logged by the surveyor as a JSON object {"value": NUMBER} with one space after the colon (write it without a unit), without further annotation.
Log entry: {"value": 0.125}
